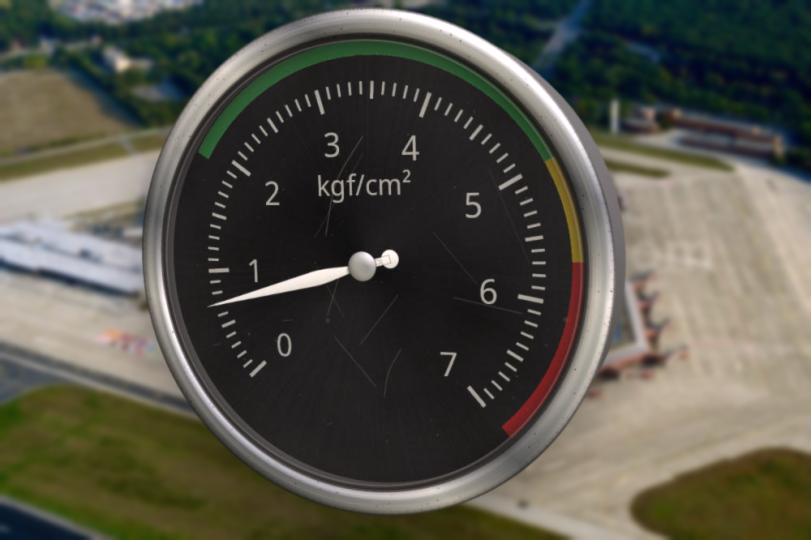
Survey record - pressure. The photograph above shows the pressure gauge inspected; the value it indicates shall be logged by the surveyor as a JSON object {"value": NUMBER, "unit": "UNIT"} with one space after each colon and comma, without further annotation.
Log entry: {"value": 0.7, "unit": "kg/cm²"}
